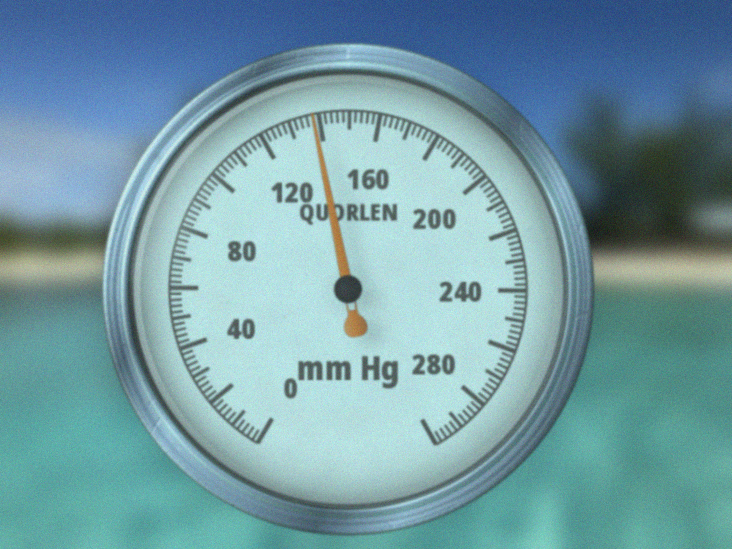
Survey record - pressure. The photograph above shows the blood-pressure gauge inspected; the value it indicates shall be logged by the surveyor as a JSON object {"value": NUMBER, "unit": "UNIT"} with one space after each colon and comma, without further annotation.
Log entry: {"value": 138, "unit": "mmHg"}
